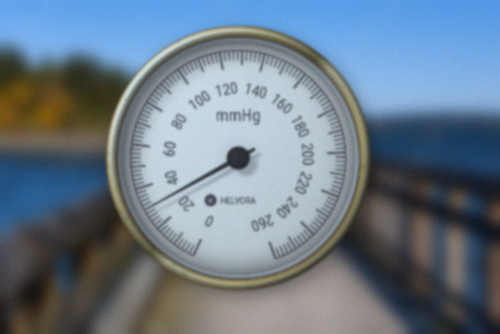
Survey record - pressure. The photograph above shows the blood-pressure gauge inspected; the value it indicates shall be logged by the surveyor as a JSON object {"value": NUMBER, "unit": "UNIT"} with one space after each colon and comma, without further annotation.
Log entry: {"value": 30, "unit": "mmHg"}
